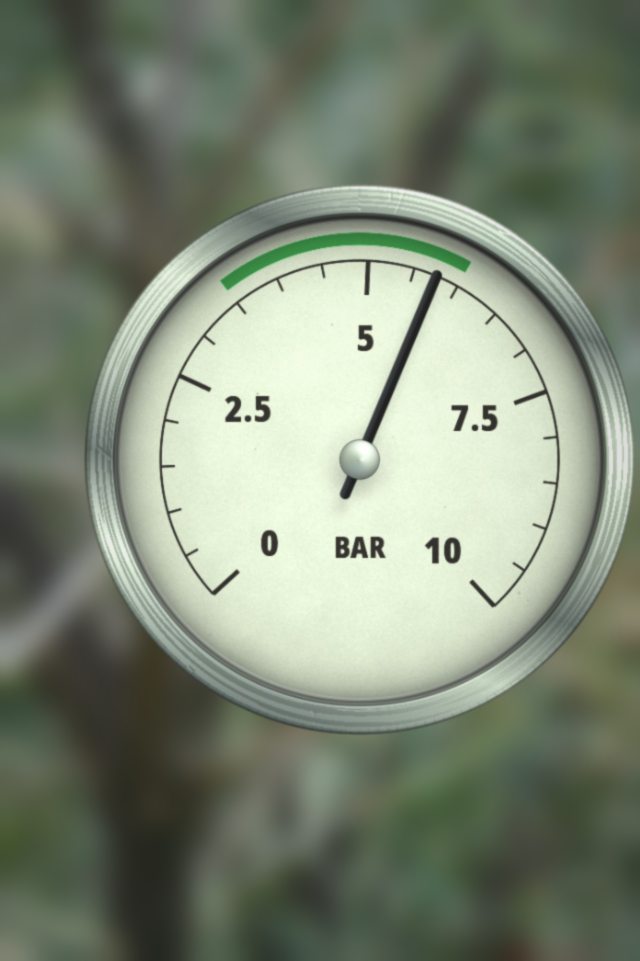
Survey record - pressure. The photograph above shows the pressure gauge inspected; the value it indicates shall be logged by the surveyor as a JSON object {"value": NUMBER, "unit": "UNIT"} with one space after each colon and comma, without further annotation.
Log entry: {"value": 5.75, "unit": "bar"}
